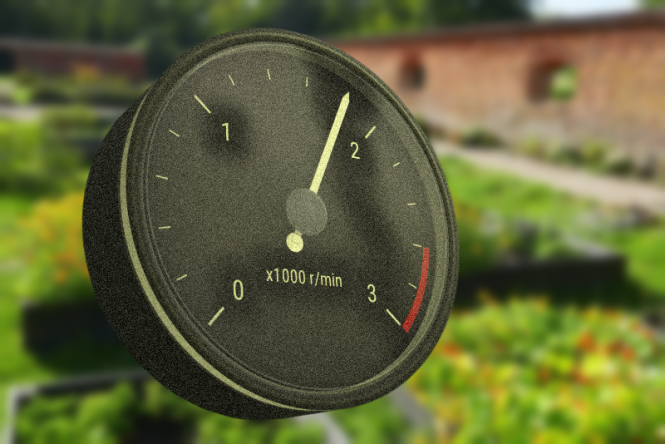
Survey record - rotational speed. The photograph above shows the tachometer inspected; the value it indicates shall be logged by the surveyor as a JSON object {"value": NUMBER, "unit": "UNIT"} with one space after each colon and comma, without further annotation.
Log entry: {"value": 1800, "unit": "rpm"}
